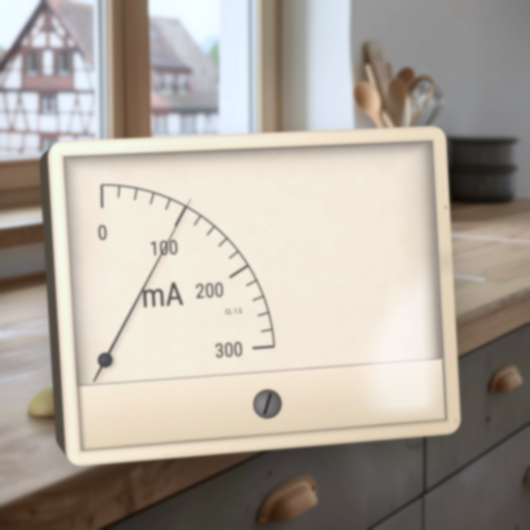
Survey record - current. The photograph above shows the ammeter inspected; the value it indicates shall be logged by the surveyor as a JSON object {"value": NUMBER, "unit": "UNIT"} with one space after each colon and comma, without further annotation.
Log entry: {"value": 100, "unit": "mA"}
